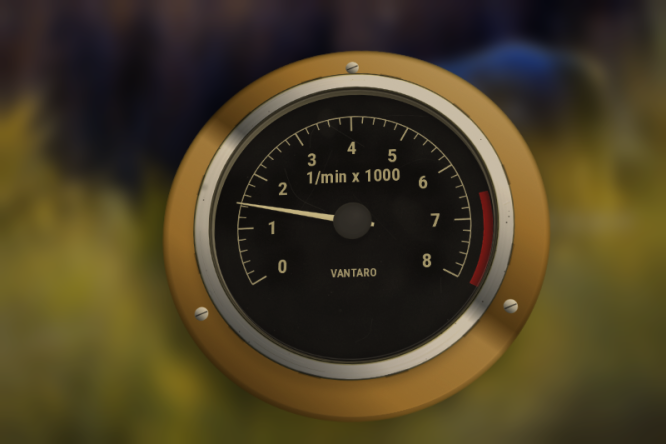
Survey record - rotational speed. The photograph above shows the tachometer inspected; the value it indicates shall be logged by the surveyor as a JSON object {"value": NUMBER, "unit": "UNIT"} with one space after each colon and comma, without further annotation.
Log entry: {"value": 1400, "unit": "rpm"}
